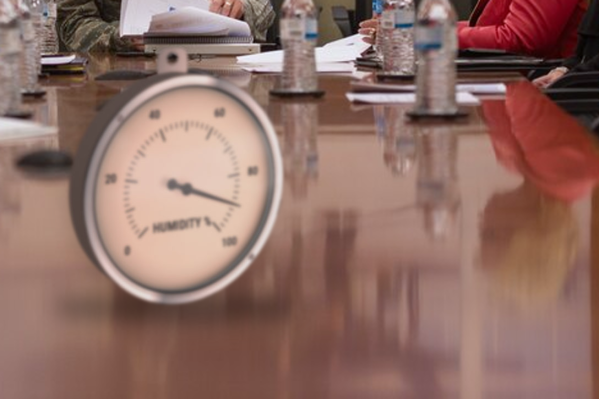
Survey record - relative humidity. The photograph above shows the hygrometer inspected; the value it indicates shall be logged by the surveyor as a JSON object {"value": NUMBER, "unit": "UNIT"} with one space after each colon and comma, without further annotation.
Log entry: {"value": 90, "unit": "%"}
